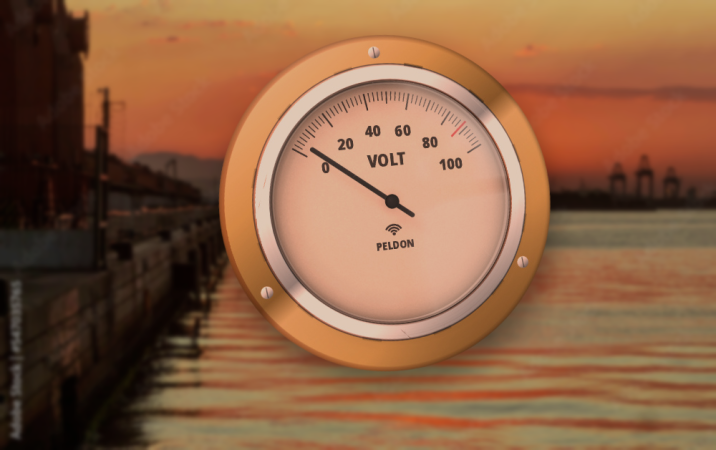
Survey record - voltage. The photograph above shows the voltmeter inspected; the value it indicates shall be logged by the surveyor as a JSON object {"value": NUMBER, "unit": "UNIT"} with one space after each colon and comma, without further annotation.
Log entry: {"value": 4, "unit": "V"}
